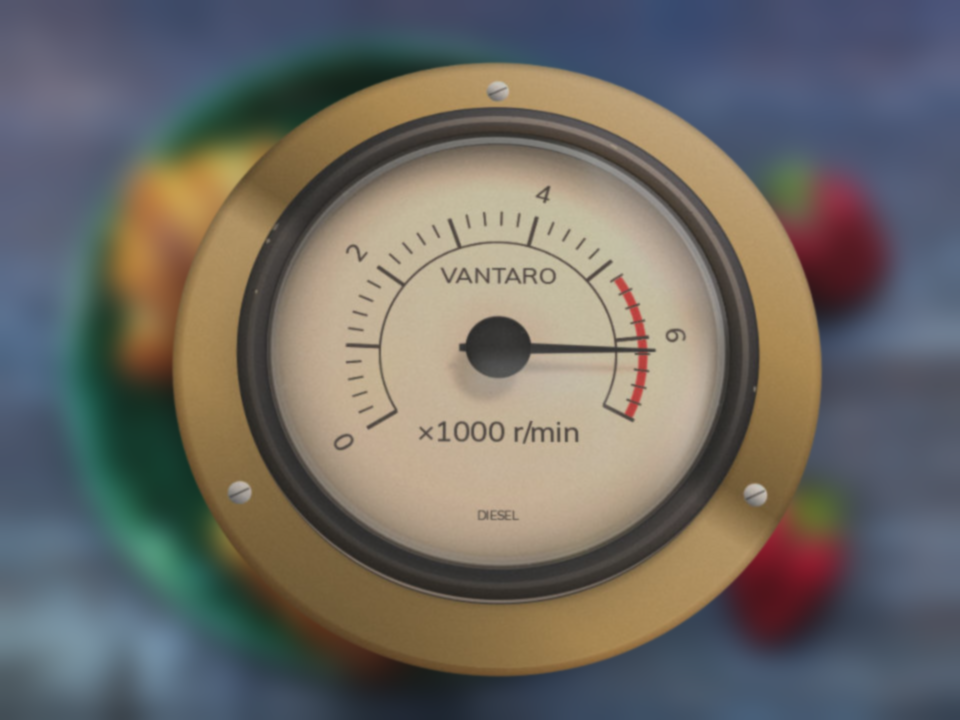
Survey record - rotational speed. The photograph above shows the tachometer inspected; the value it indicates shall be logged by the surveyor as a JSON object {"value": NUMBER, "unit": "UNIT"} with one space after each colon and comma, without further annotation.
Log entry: {"value": 6200, "unit": "rpm"}
